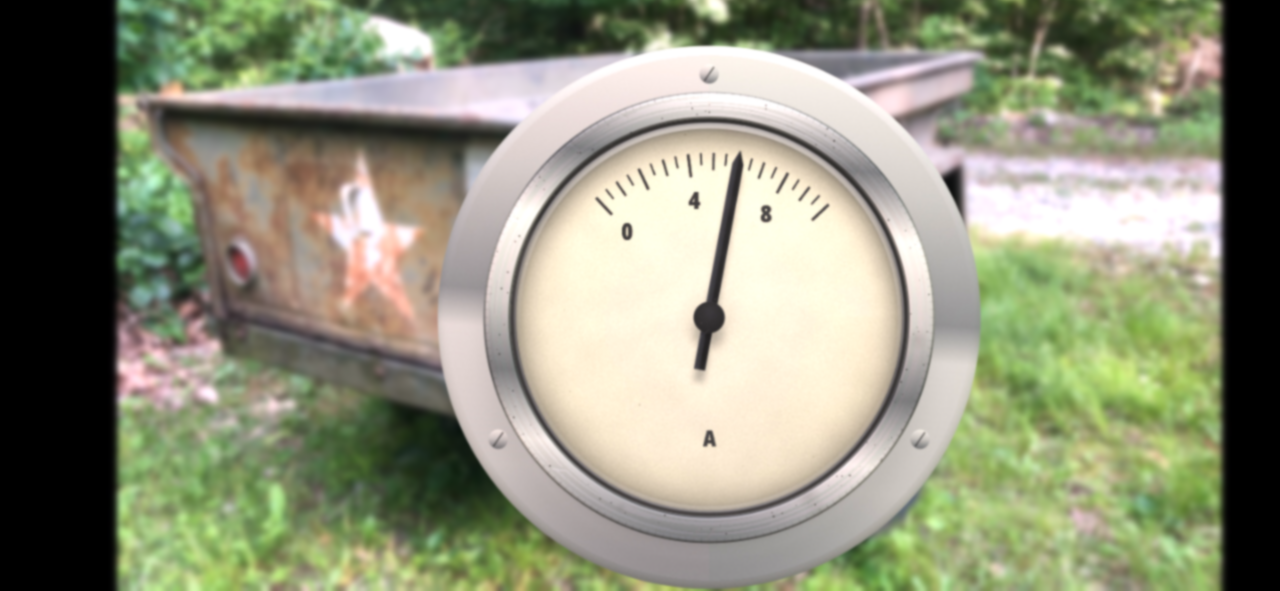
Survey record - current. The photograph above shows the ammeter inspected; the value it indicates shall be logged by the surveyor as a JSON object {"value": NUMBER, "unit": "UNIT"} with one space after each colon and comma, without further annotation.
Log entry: {"value": 6, "unit": "A"}
